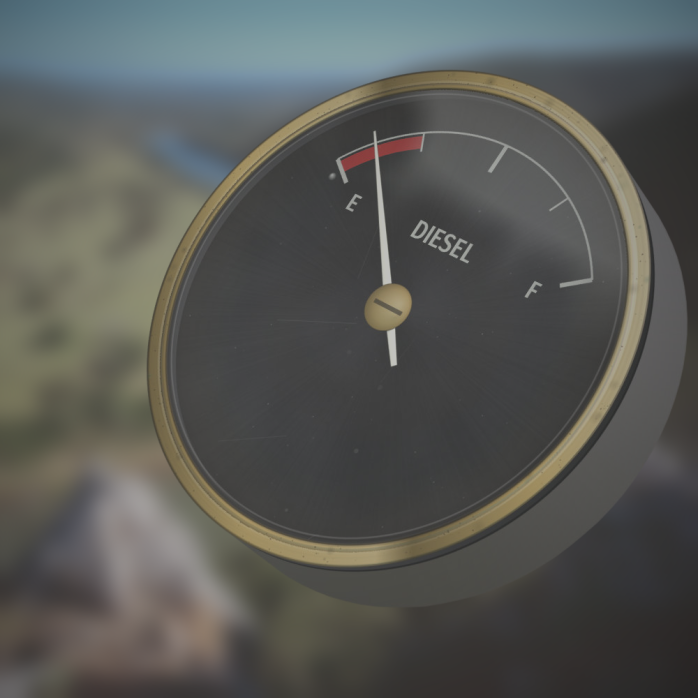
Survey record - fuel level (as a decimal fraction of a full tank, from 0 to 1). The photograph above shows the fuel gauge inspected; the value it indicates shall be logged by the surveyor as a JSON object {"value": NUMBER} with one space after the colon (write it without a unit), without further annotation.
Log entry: {"value": 0.125}
